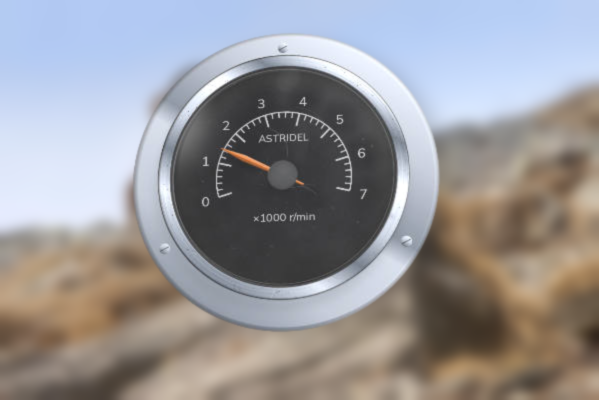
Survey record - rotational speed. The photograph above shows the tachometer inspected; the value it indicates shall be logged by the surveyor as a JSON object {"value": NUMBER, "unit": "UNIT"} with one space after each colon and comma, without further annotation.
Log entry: {"value": 1400, "unit": "rpm"}
